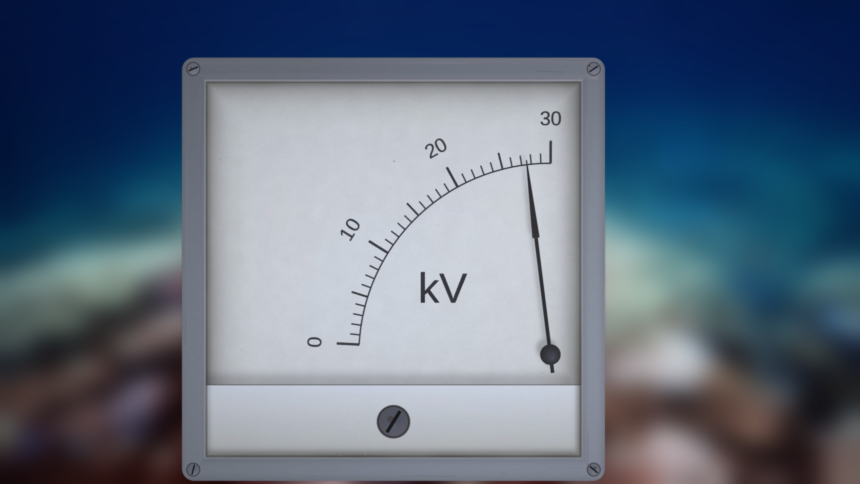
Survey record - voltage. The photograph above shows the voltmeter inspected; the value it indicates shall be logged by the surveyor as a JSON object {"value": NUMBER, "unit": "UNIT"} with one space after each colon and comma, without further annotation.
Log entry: {"value": 27.5, "unit": "kV"}
